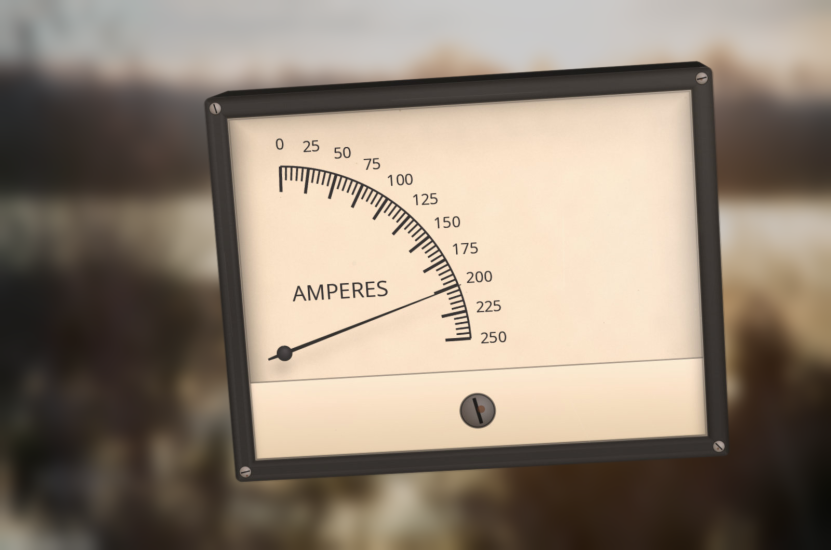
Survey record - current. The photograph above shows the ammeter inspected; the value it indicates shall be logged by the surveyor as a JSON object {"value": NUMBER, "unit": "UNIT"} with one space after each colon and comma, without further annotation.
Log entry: {"value": 200, "unit": "A"}
